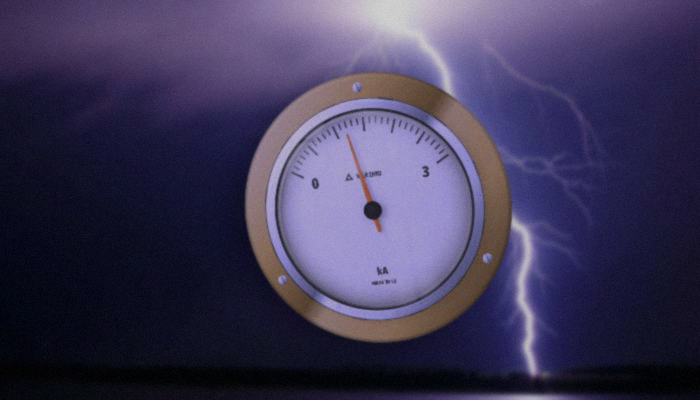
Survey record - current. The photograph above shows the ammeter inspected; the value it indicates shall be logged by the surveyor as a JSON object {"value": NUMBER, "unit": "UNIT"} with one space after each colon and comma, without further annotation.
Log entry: {"value": 1.2, "unit": "kA"}
